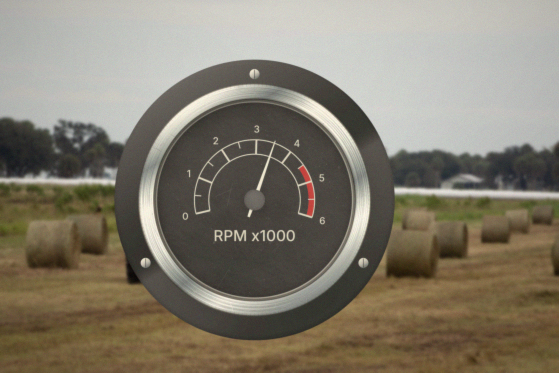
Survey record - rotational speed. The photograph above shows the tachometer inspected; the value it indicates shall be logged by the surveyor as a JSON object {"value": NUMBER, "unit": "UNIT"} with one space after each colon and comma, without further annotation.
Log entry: {"value": 3500, "unit": "rpm"}
